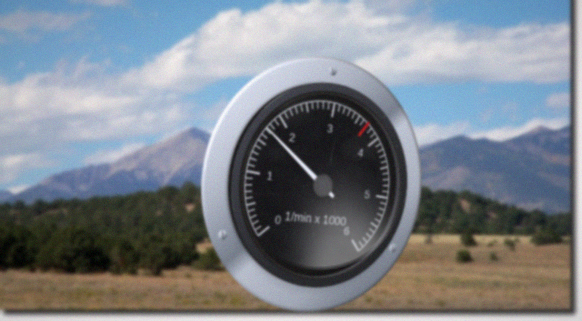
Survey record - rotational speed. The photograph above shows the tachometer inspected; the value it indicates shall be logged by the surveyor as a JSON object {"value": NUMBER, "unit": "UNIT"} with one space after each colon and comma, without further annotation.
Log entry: {"value": 1700, "unit": "rpm"}
